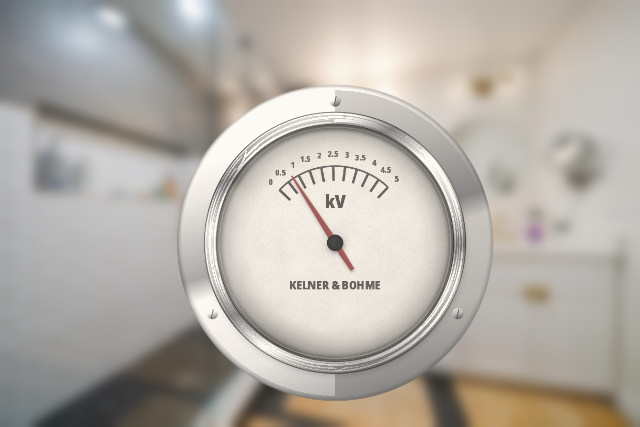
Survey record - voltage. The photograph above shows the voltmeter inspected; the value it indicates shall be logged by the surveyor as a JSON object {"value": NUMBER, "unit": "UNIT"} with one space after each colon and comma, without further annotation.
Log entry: {"value": 0.75, "unit": "kV"}
